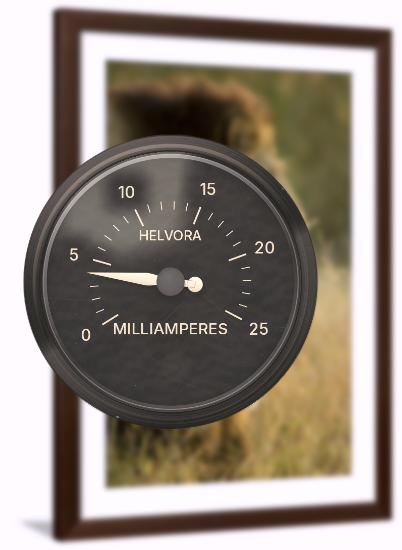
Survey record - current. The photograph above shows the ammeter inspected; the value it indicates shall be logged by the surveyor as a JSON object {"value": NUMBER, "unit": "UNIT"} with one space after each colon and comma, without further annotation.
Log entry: {"value": 4, "unit": "mA"}
